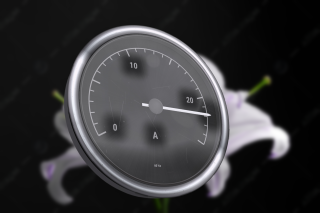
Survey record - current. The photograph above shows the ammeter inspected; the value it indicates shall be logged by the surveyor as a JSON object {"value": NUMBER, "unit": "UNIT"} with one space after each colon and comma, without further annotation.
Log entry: {"value": 22, "unit": "A"}
